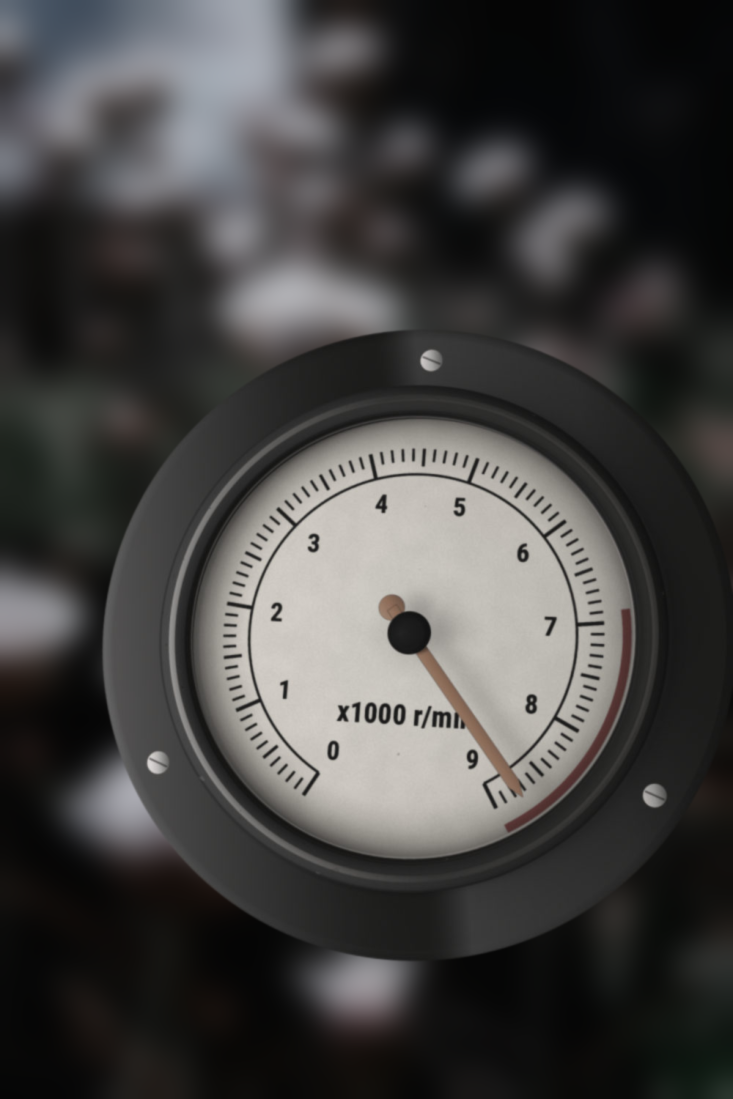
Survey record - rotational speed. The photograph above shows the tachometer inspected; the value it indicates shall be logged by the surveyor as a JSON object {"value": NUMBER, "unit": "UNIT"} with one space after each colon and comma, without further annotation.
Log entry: {"value": 8750, "unit": "rpm"}
